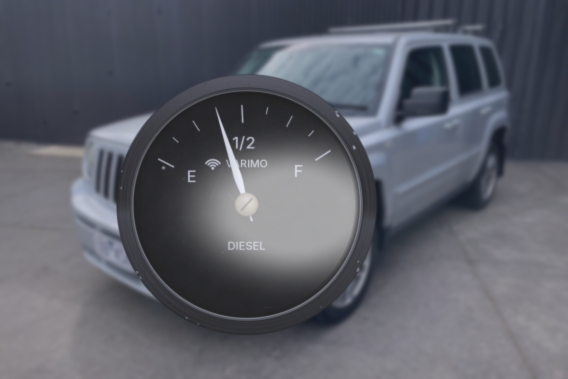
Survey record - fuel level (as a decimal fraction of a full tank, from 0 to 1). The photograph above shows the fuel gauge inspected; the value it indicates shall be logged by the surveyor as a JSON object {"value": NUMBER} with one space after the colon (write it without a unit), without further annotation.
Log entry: {"value": 0.375}
